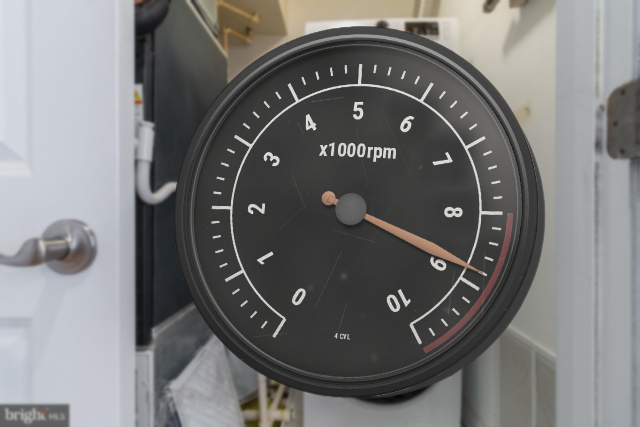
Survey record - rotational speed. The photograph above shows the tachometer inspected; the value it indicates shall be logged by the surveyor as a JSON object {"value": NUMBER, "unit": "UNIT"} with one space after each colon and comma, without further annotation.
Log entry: {"value": 8800, "unit": "rpm"}
